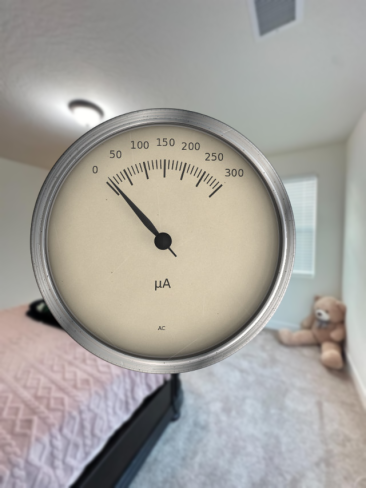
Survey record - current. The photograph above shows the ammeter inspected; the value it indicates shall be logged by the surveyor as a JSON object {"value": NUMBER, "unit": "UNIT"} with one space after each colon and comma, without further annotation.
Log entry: {"value": 10, "unit": "µA"}
